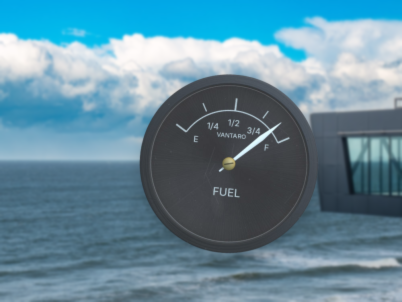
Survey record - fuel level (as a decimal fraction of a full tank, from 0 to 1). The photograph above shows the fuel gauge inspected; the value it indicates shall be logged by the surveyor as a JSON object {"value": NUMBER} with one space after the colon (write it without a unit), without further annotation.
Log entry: {"value": 0.875}
